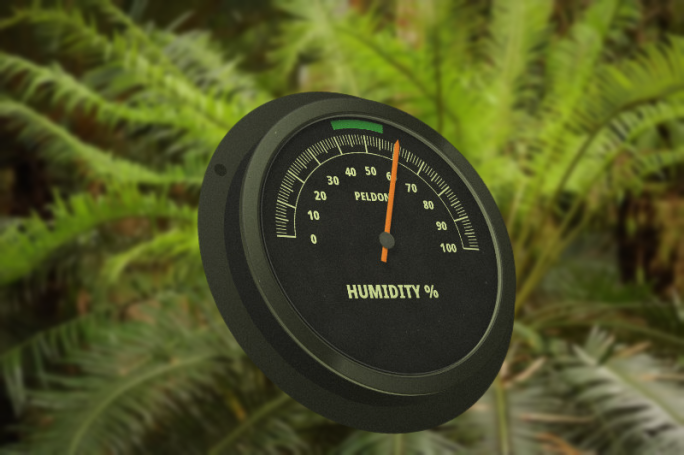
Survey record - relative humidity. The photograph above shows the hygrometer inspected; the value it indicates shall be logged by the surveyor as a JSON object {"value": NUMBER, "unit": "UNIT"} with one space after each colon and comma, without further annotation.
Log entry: {"value": 60, "unit": "%"}
